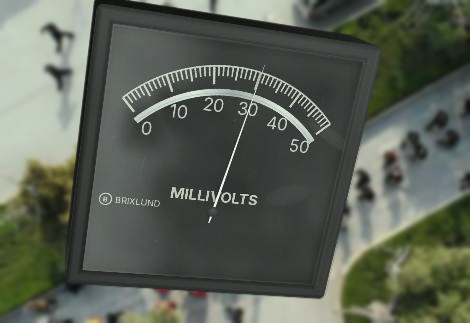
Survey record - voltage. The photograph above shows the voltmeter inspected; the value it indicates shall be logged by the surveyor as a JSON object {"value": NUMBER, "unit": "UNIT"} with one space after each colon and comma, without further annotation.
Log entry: {"value": 30, "unit": "mV"}
